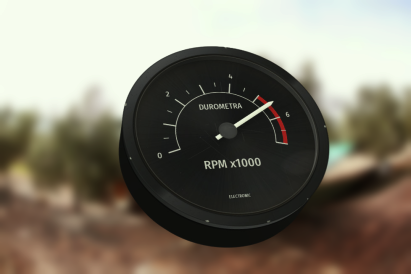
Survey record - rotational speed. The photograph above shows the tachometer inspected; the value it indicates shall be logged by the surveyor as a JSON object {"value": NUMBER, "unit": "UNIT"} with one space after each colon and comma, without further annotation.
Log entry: {"value": 5500, "unit": "rpm"}
